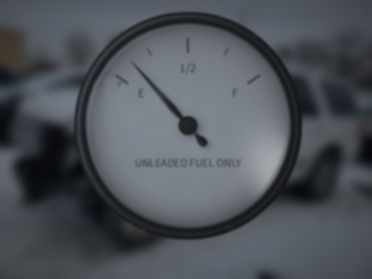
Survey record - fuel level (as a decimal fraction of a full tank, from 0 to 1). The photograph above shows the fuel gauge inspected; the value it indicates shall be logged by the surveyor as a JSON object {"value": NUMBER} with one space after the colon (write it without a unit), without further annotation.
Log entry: {"value": 0.125}
